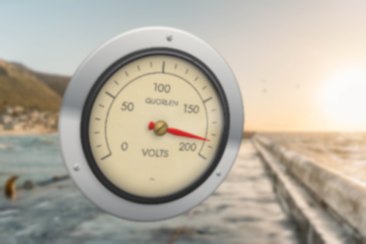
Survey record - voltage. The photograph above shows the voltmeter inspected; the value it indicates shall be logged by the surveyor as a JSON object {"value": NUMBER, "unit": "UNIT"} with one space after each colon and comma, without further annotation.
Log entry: {"value": 185, "unit": "V"}
